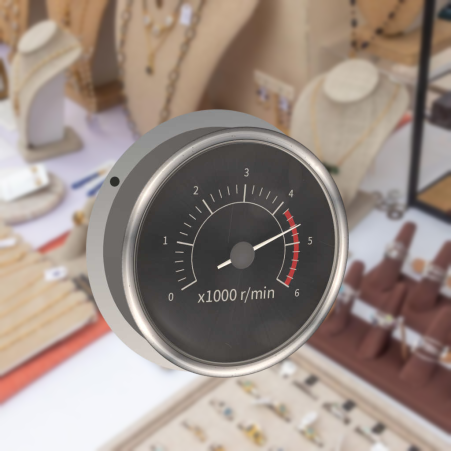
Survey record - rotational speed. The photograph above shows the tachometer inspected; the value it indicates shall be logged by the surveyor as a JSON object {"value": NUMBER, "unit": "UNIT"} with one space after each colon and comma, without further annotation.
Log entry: {"value": 4600, "unit": "rpm"}
